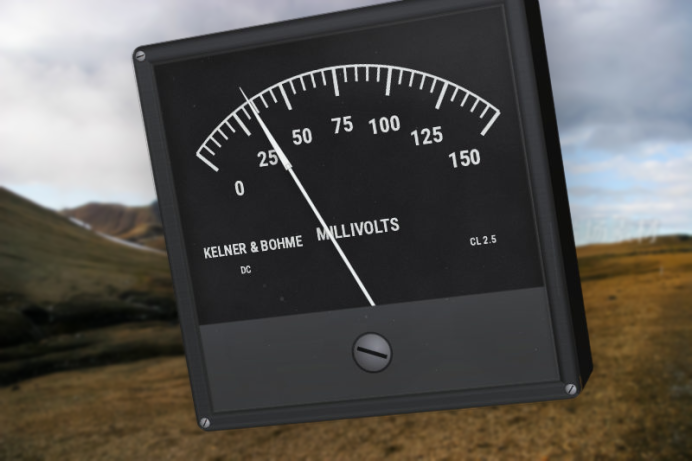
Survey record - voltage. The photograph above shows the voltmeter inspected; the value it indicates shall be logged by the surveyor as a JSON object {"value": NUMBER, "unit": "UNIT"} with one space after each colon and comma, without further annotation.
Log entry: {"value": 35, "unit": "mV"}
